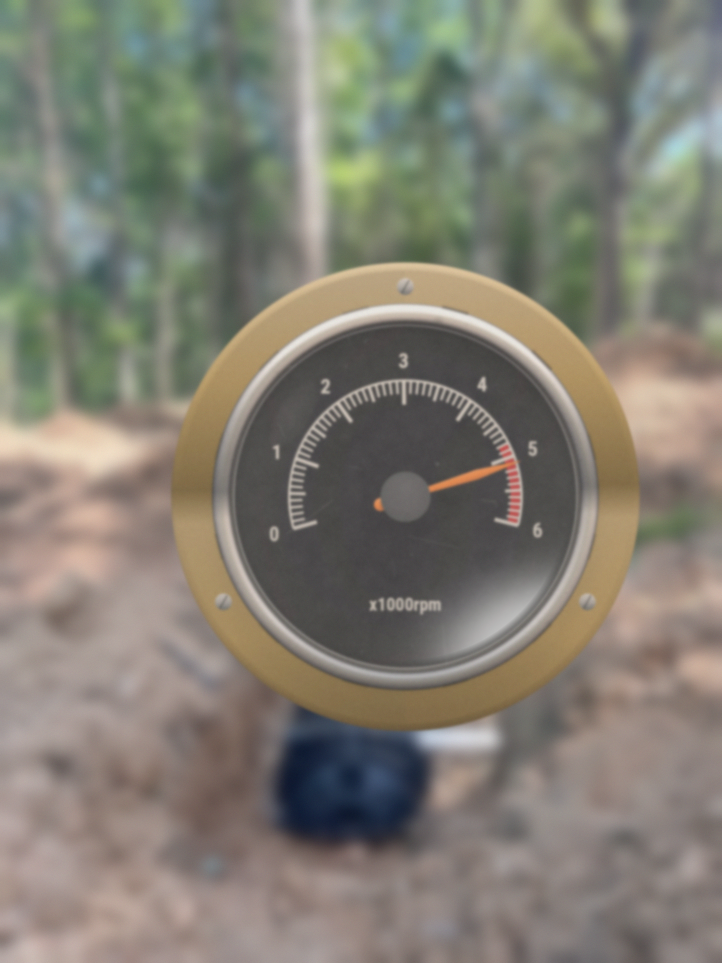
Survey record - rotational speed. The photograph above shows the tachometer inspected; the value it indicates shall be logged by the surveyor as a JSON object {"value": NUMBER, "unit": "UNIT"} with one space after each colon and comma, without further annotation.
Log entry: {"value": 5100, "unit": "rpm"}
